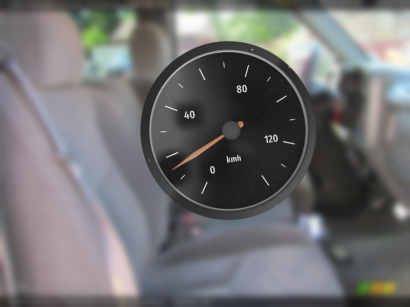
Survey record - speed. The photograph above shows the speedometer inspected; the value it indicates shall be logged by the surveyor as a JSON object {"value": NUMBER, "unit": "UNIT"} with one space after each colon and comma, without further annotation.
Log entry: {"value": 15, "unit": "km/h"}
